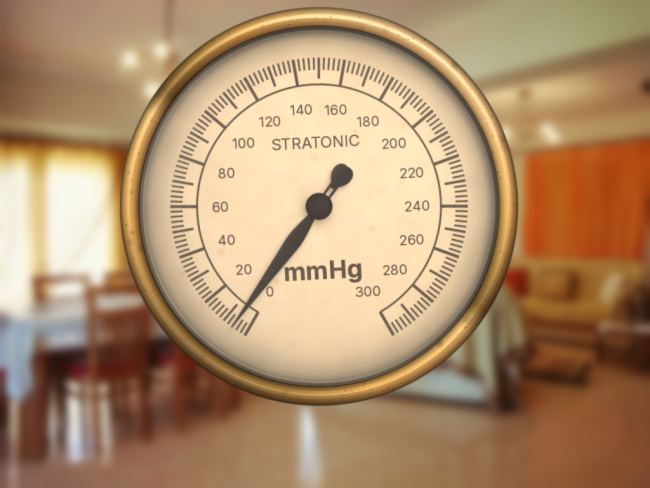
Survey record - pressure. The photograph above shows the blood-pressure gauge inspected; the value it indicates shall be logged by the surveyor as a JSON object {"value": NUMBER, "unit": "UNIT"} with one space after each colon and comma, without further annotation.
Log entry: {"value": 6, "unit": "mmHg"}
